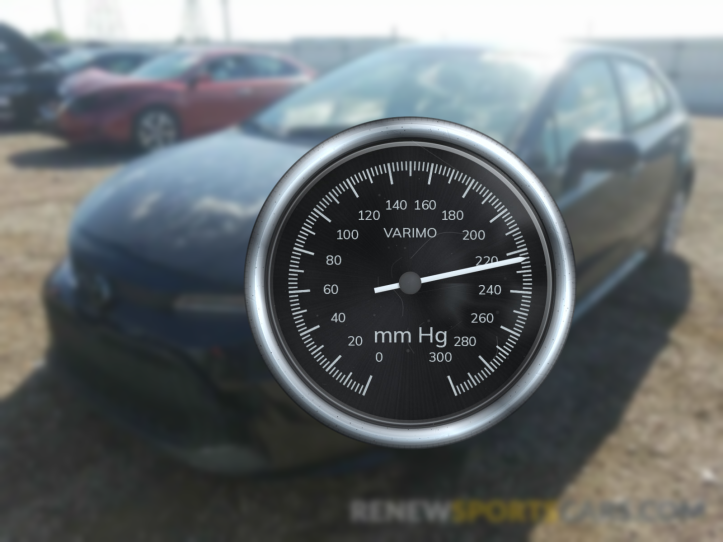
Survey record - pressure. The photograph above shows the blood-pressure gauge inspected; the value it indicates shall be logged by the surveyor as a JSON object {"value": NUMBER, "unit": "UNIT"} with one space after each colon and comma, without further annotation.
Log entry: {"value": 224, "unit": "mmHg"}
